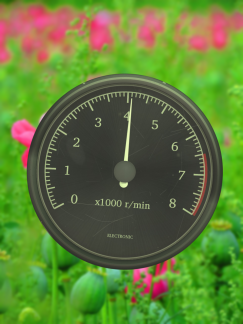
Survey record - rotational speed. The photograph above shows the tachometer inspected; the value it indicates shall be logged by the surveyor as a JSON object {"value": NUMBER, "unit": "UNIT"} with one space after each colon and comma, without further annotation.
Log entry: {"value": 4100, "unit": "rpm"}
